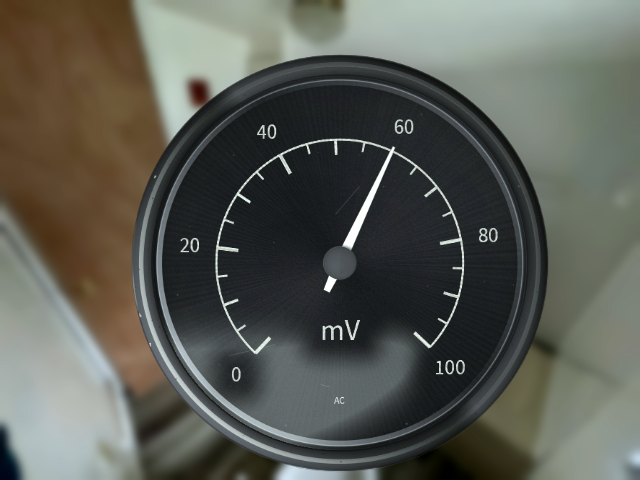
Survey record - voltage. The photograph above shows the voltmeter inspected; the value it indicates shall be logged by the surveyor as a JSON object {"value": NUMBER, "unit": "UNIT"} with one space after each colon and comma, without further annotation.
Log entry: {"value": 60, "unit": "mV"}
